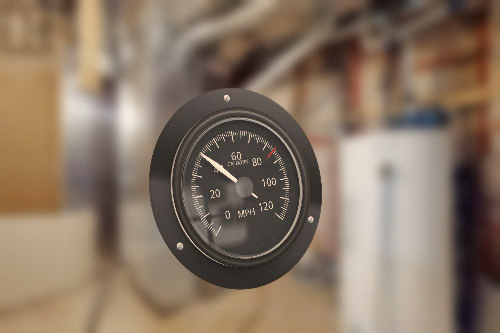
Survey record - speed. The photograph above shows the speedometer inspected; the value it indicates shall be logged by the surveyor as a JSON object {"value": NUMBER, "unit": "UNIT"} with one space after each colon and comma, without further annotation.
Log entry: {"value": 40, "unit": "mph"}
